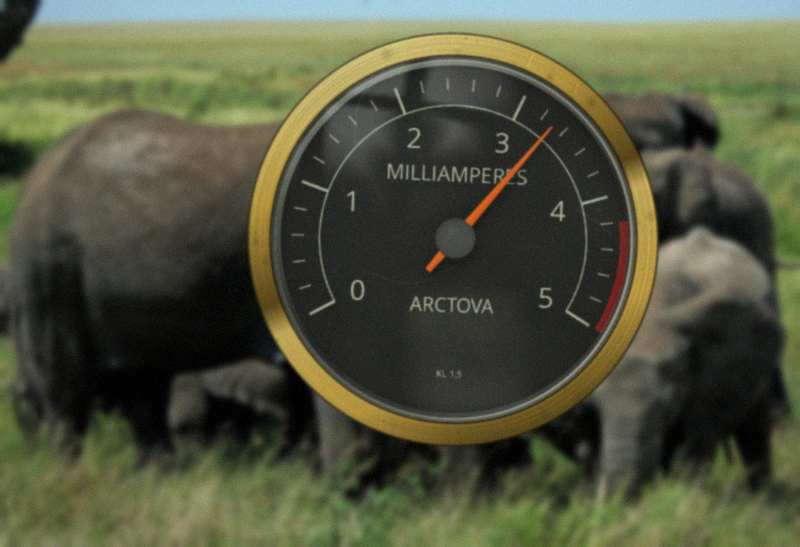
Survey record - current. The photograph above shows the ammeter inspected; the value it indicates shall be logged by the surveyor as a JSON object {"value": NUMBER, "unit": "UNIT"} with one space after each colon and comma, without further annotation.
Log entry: {"value": 3.3, "unit": "mA"}
